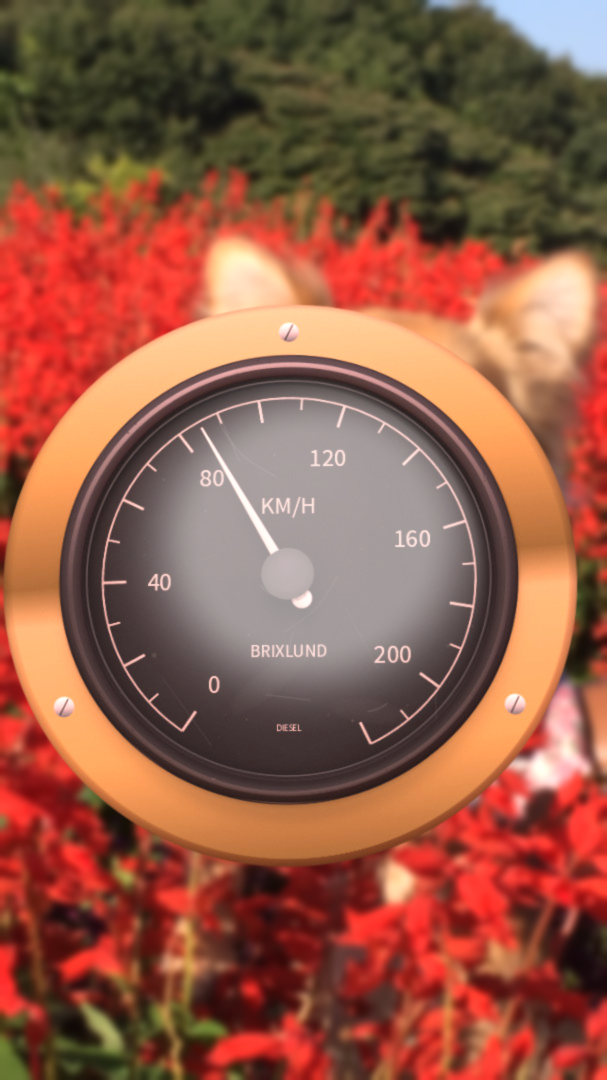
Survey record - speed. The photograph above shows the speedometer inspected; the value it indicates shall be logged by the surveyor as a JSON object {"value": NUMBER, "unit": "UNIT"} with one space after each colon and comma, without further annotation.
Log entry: {"value": 85, "unit": "km/h"}
